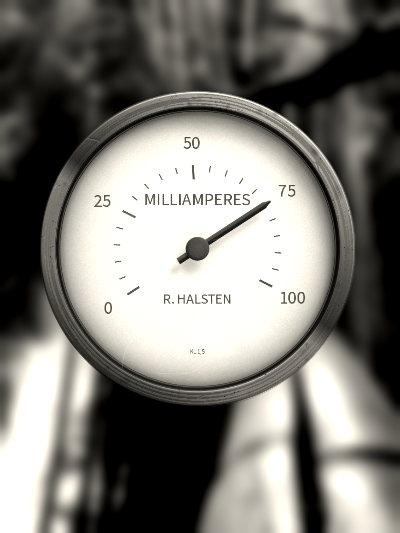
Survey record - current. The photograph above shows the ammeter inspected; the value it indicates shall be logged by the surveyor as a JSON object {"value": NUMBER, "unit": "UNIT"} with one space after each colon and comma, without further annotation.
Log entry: {"value": 75, "unit": "mA"}
